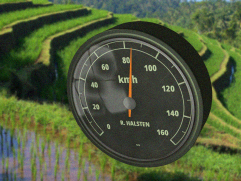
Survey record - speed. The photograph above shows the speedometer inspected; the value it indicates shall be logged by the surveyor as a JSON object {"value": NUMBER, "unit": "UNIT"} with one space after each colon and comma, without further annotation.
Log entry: {"value": 85, "unit": "km/h"}
